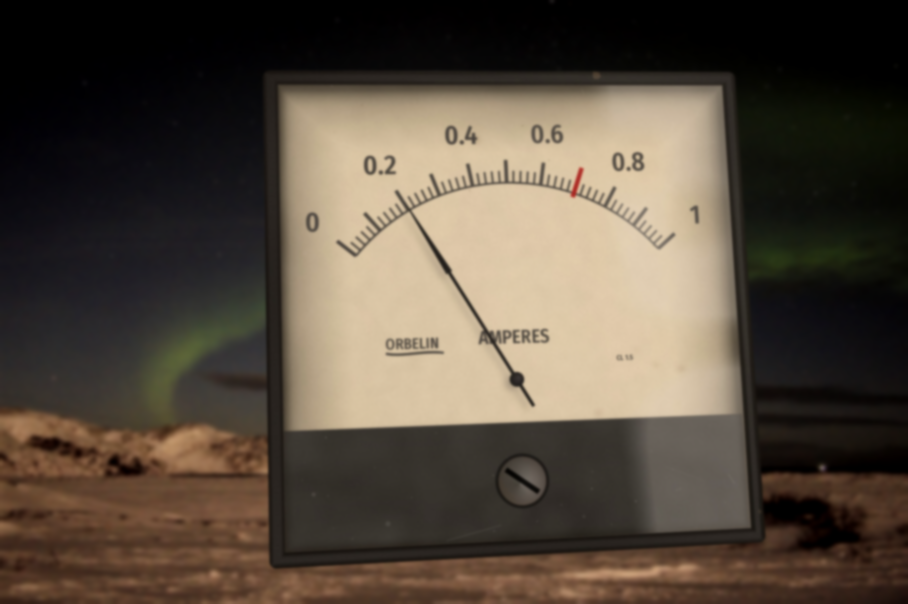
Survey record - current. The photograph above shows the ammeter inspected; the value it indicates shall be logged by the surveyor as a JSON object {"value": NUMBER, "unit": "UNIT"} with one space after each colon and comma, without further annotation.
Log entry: {"value": 0.2, "unit": "A"}
